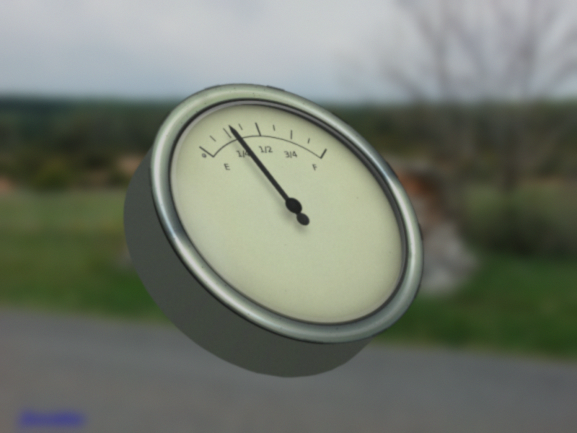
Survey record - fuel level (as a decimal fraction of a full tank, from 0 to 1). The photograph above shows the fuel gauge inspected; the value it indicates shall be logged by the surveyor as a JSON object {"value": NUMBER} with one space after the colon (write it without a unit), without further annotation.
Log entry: {"value": 0.25}
